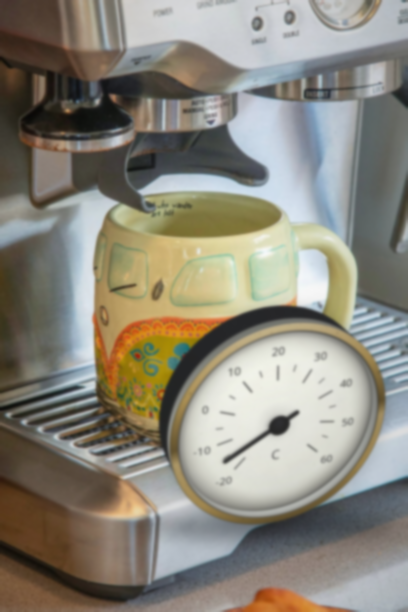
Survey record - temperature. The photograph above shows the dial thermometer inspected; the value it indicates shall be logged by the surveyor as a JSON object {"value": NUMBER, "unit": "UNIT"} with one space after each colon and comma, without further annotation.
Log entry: {"value": -15, "unit": "°C"}
